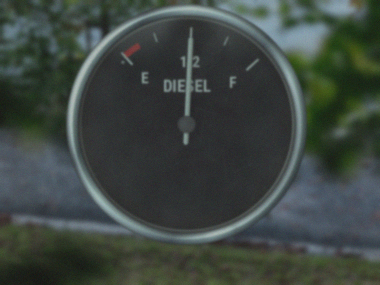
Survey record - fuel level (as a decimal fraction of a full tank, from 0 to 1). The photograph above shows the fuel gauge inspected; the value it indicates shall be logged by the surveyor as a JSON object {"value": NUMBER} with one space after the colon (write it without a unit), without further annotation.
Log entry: {"value": 0.5}
